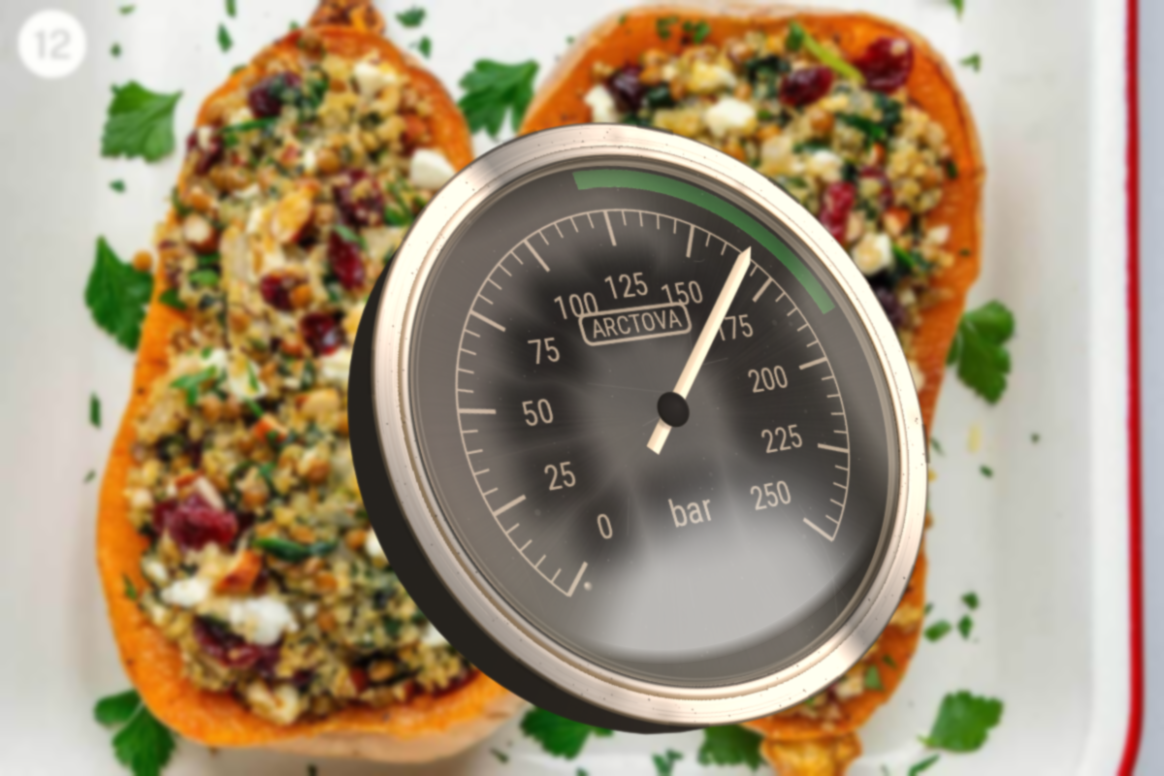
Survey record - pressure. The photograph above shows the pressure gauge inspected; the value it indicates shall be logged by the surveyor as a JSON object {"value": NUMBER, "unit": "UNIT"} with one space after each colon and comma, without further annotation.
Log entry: {"value": 165, "unit": "bar"}
